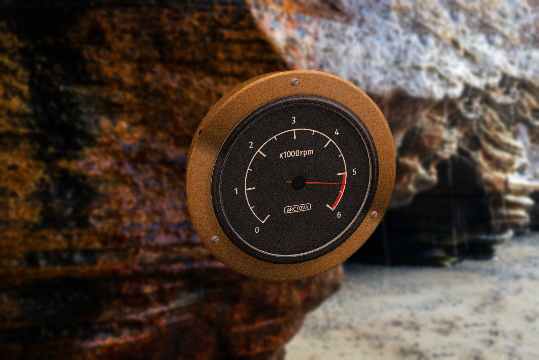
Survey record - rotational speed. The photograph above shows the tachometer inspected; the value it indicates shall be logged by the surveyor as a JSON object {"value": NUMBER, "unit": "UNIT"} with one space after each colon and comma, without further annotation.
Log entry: {"value": 5250, "unit": "rpm"}
